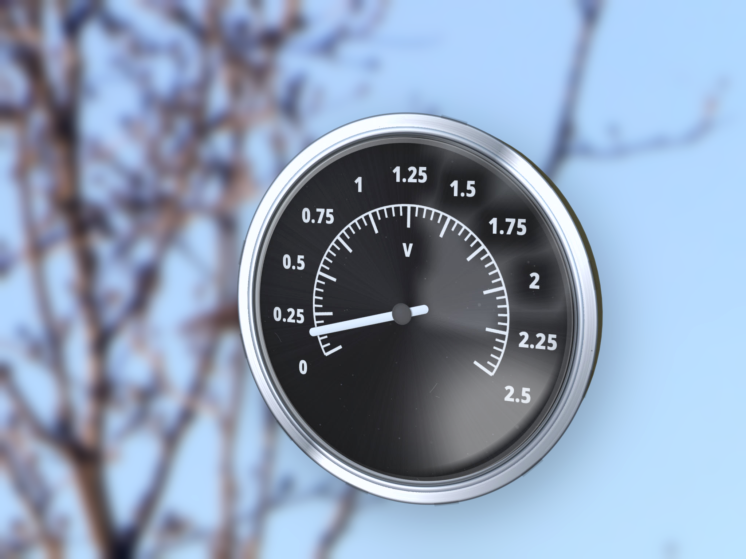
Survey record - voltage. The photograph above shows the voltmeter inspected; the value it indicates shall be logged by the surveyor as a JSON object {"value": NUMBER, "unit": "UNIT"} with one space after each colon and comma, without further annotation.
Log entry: {"value": 0.15, "unit": "V"}
